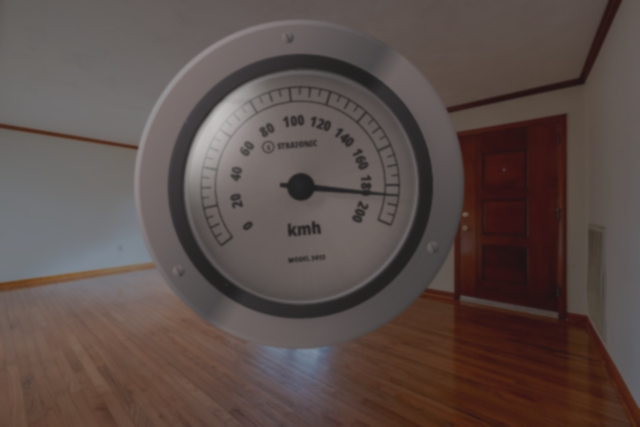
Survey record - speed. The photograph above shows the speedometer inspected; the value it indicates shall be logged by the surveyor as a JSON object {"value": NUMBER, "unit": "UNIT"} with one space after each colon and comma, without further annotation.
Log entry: {"value": 185, "unit": "km/h"}
